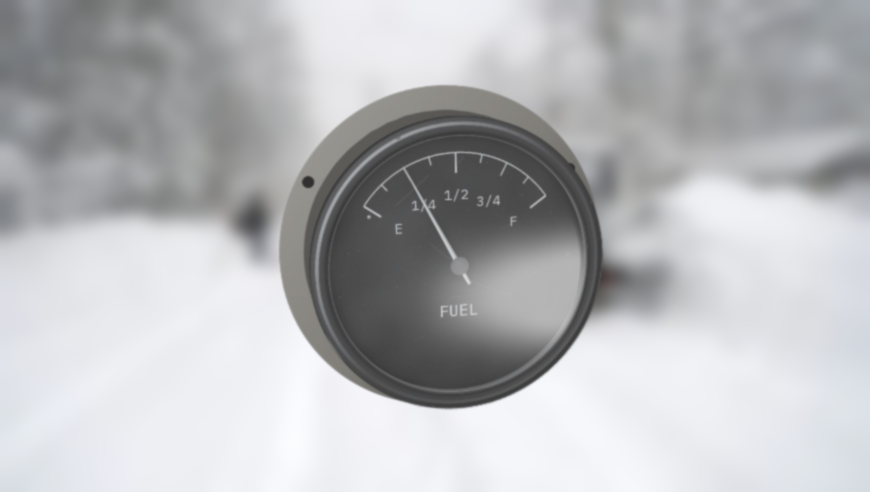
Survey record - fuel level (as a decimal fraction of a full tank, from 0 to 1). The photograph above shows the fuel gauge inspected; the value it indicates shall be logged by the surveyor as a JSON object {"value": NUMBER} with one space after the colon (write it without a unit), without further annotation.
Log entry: {"value": 0.25}
